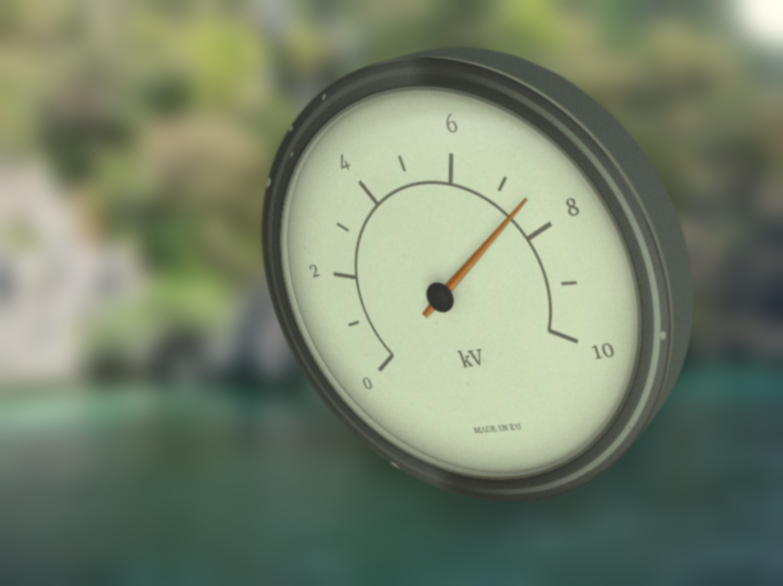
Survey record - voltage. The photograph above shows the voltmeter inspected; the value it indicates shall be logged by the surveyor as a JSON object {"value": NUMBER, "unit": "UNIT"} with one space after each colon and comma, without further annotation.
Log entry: {"value": 7.5, "unit": "kV"}
